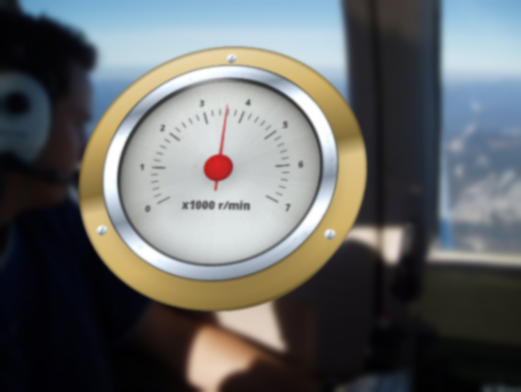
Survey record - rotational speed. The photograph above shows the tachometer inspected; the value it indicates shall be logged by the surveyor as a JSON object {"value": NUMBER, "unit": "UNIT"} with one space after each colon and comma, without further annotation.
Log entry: {"value": 3600, "unit": "rpm"}
